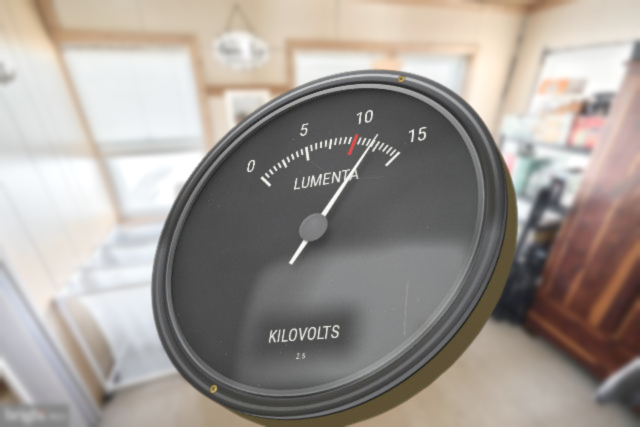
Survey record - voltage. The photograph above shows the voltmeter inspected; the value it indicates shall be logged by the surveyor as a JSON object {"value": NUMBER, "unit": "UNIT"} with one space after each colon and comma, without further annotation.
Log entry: {"value": 12.5, "unit": "kV"}
